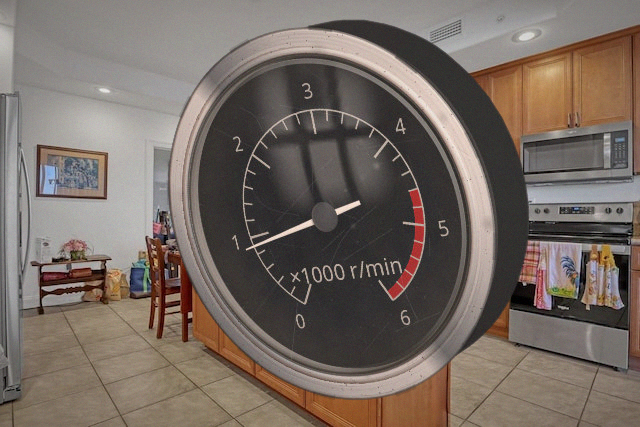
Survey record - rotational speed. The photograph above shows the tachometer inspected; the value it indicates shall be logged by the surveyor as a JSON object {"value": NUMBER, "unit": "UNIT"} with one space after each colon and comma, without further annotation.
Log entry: {"value": 900, "unit": "rpm"}
